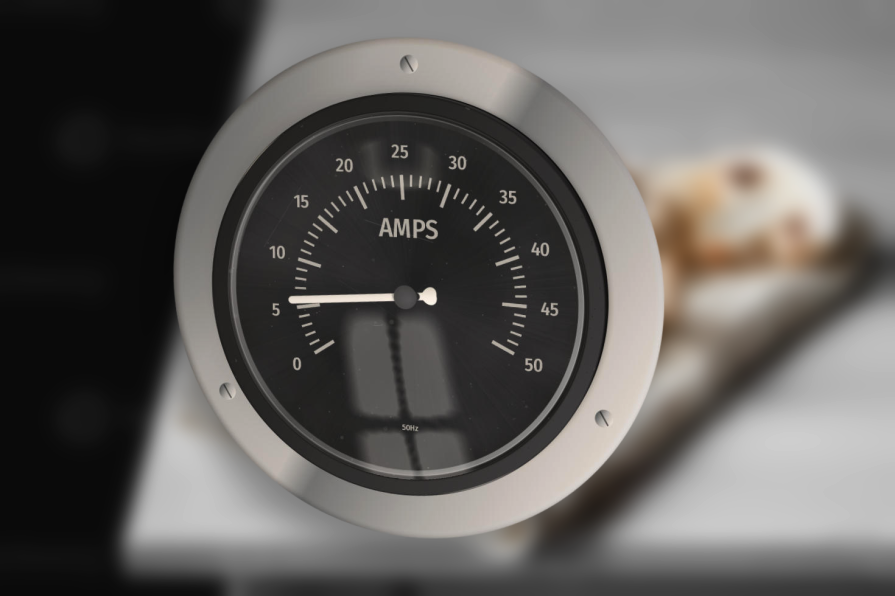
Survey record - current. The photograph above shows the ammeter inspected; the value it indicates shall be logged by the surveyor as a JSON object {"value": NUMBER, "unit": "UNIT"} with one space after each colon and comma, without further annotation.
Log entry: {"value": 6, "unit": "A"}
